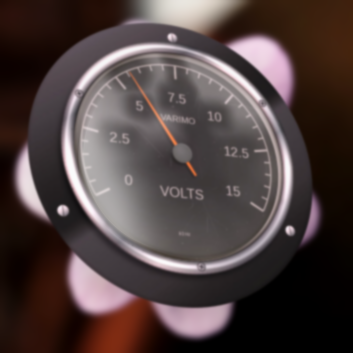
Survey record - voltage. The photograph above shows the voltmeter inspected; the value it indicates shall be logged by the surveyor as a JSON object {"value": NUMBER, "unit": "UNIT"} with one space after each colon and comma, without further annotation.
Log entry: {"value": 5.5, "unit": "V"}
